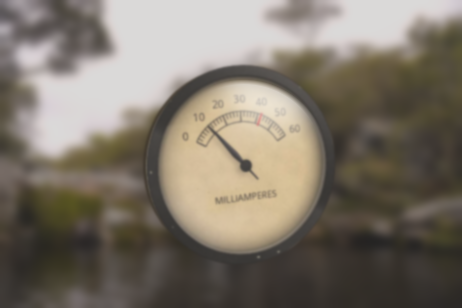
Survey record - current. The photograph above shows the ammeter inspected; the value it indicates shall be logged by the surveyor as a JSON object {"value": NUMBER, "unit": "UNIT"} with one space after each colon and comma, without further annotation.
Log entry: {"value": 10, "unit": "mA"}
